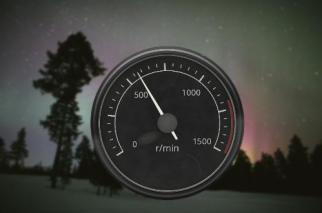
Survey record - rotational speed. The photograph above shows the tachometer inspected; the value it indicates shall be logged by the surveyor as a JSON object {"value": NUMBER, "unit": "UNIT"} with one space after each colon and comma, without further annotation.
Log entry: {"value": 575, "unit": "rpm"}
